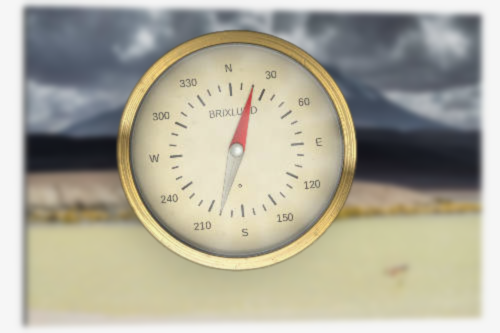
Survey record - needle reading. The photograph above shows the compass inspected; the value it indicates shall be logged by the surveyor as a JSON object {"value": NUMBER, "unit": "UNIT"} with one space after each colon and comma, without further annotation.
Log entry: {"value": 20, "unit": "°"}
